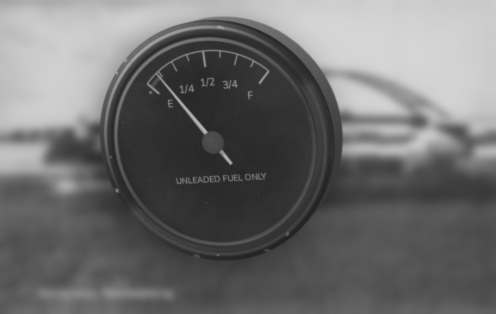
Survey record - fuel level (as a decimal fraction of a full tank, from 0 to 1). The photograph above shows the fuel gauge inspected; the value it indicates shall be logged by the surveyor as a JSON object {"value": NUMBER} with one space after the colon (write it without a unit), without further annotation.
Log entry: {"value": 0.125}
